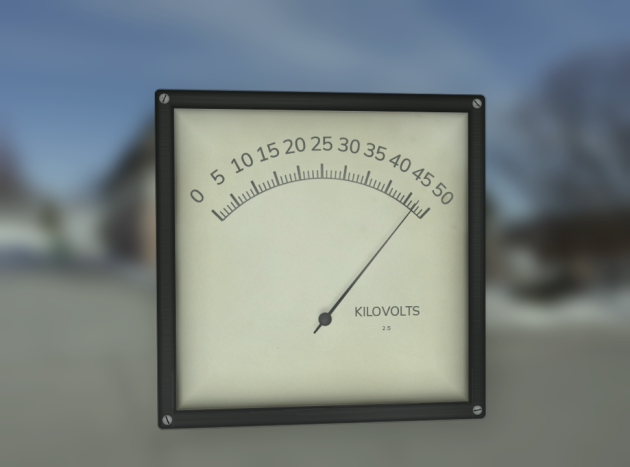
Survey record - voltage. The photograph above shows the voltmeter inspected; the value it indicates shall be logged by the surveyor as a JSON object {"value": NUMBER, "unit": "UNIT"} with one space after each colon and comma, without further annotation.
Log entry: {"value": 47, "unit": "kV"}
